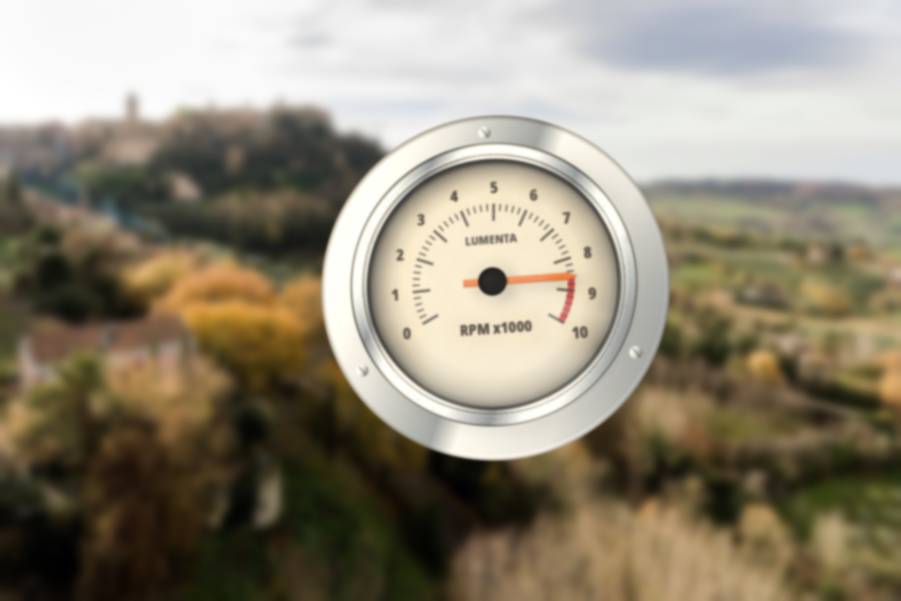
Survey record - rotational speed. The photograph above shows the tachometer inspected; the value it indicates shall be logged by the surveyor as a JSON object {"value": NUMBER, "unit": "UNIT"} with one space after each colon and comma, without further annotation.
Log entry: {"value": 8600, "unit": "rpm"}
